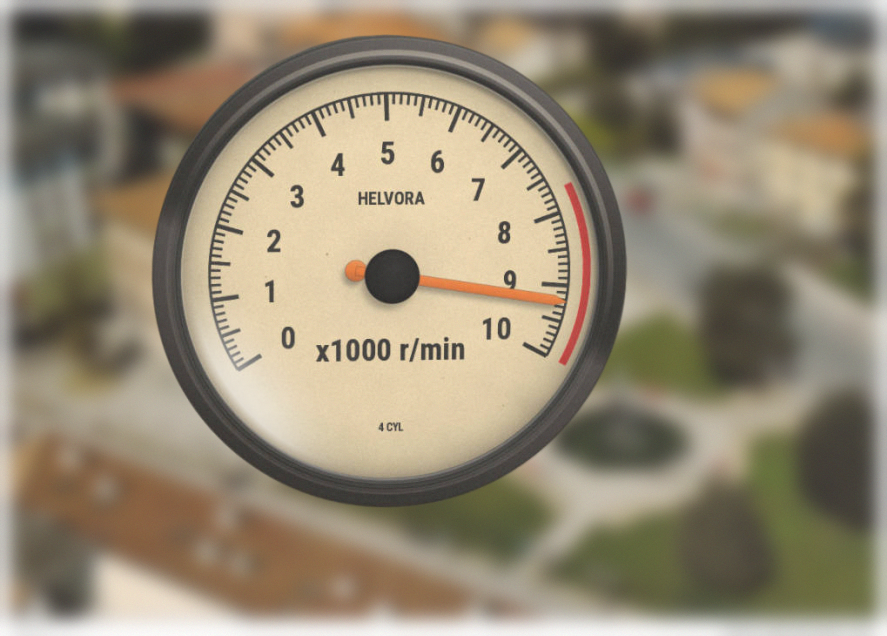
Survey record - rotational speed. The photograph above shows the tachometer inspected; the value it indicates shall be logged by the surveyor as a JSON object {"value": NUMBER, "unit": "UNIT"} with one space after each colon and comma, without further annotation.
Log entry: {"value": 9200, "unit": "rpm"}
